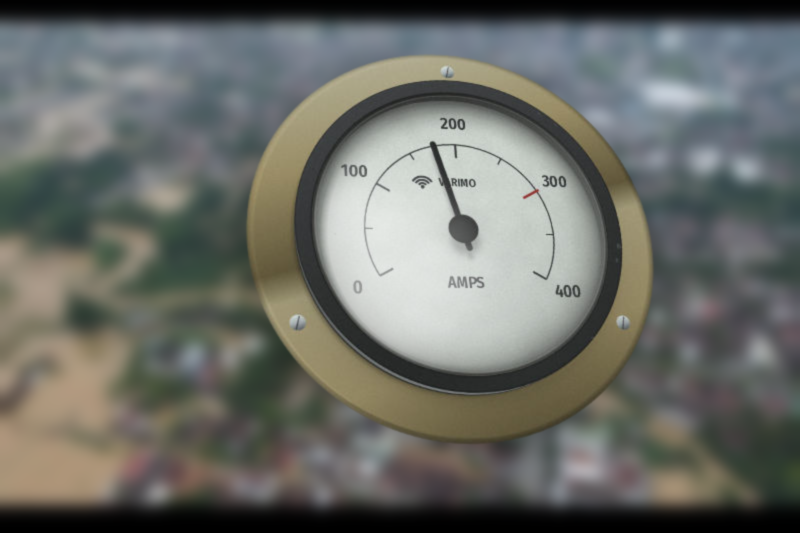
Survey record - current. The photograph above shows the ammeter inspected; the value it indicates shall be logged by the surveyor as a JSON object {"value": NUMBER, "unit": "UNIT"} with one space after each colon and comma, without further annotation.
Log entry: {"value": 175, "unit": "A"}
